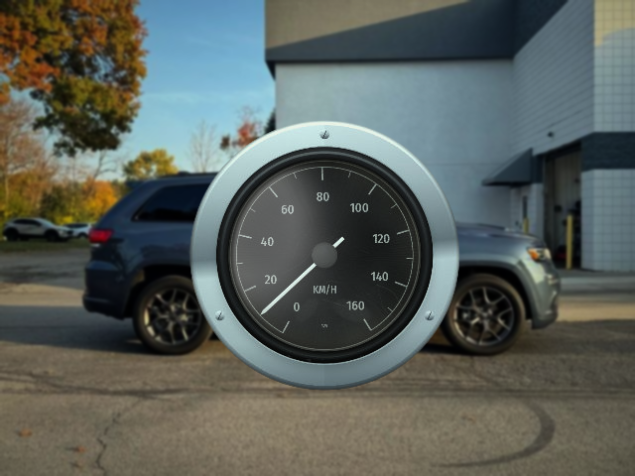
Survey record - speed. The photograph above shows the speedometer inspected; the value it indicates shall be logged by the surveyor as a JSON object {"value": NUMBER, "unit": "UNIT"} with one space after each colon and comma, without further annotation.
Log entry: {"value": 10, "unit": "km/h"}
